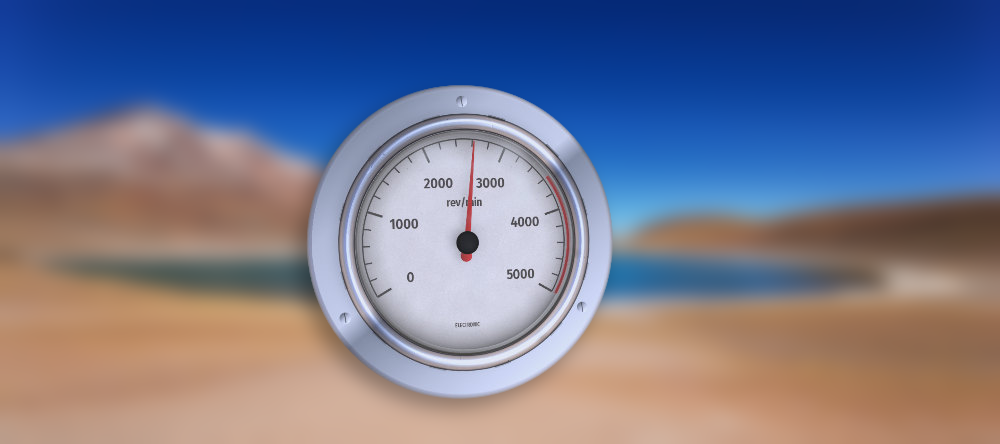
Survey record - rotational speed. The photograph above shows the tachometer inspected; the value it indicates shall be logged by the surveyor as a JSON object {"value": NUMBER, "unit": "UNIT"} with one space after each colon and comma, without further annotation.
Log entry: {"value": 2600, "unit": "rpm"}
